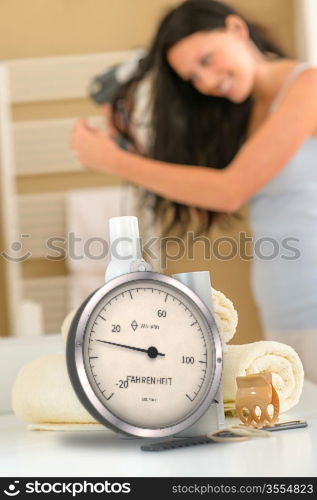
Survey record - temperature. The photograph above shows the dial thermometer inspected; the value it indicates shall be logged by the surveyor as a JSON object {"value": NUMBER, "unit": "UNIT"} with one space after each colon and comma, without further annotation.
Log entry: {"value": 8, "unit": "°F"}
